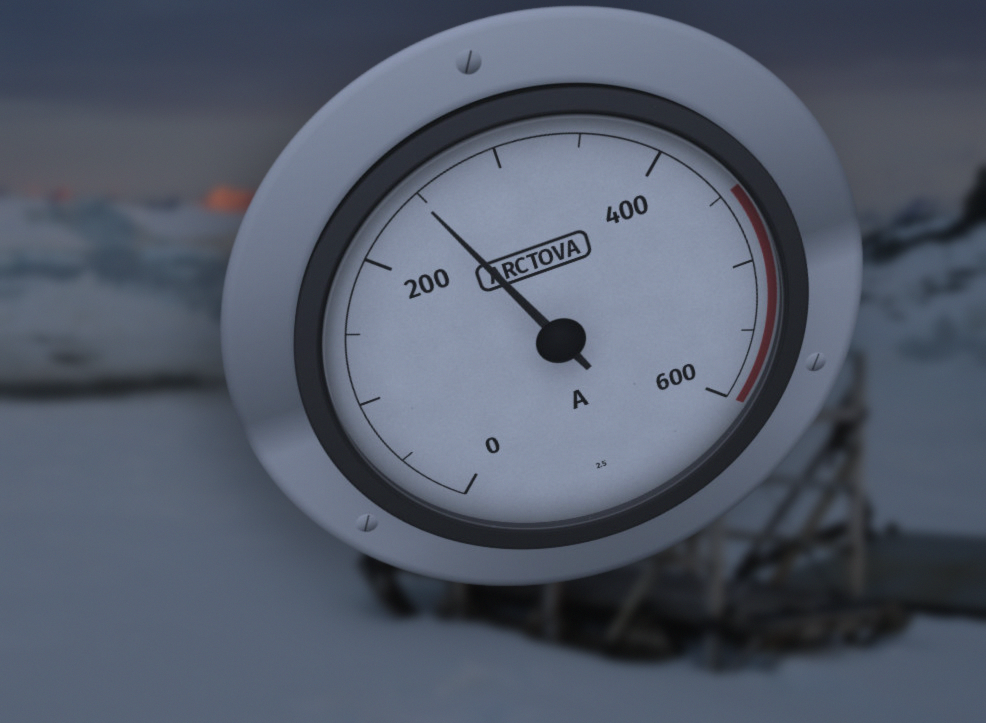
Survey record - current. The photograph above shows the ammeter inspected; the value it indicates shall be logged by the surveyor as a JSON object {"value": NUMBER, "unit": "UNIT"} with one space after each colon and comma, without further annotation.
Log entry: {"value": 250, "unit": "A"}
